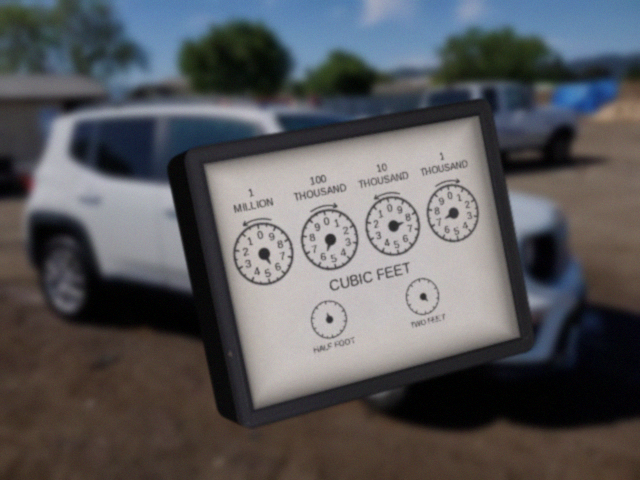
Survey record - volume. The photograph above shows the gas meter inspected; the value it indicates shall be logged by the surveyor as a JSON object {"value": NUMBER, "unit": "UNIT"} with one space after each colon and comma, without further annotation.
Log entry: {"value": 557700, "unit": "ft³"}
